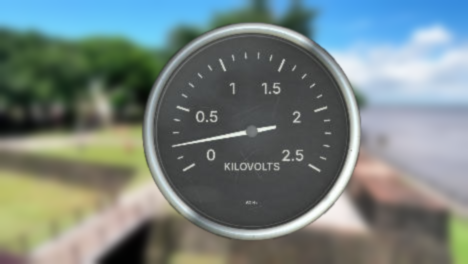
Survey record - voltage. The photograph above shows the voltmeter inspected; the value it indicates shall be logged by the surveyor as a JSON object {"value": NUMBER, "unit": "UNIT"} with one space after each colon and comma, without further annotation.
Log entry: {"value": 0.2, "unit": "kV"}
